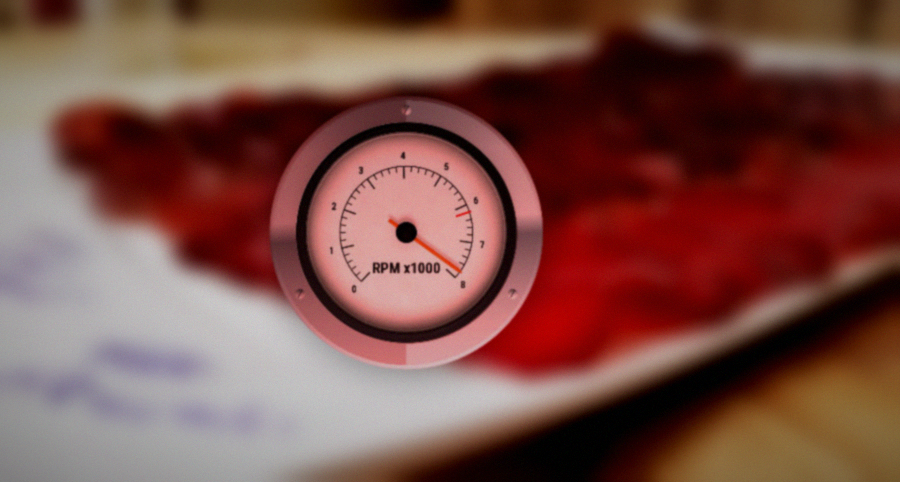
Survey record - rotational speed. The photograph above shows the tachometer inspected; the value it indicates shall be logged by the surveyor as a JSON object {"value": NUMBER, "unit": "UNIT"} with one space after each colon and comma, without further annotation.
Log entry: {"value": 7800, "unit": "rpm"}
